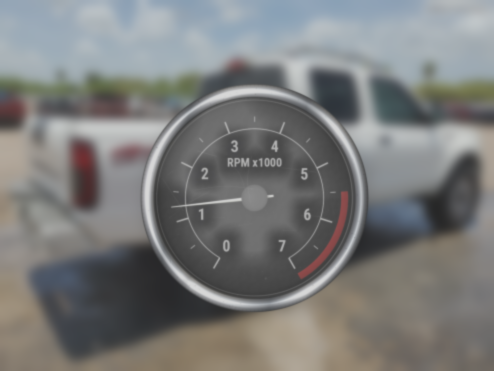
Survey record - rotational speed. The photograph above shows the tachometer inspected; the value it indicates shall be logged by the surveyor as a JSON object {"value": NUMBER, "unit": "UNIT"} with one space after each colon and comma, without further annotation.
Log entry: {"value": 1250, "unit": "rpm"}
